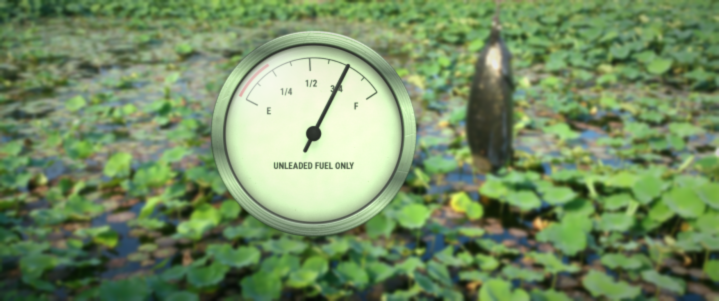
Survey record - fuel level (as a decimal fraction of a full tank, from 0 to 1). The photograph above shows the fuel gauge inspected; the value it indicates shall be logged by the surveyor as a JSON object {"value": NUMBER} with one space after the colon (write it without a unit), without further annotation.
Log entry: {"value": 0.75}
